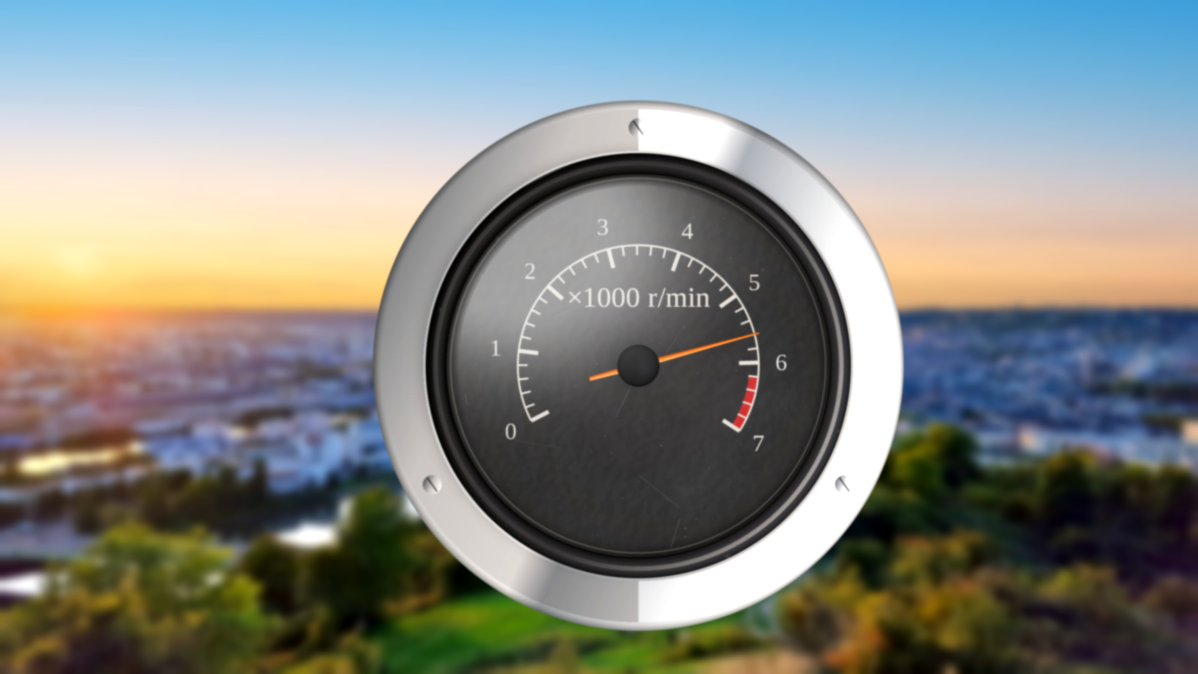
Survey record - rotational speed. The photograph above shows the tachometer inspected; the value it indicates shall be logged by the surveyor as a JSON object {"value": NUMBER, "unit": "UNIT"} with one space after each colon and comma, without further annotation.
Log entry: {"value": 5600, "unit": "rpm"}
